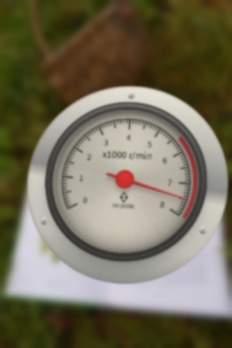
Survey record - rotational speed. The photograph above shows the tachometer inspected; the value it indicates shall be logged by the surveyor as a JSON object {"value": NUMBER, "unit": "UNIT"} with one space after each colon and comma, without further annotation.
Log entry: {"value": 7500, "unit": "rpm"}
